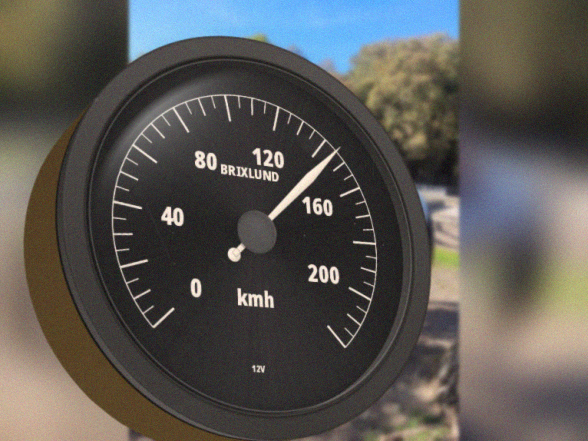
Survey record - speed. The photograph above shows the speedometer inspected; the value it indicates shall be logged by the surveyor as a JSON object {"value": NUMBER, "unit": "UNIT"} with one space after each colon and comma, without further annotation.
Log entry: {"value": 145, "unit": "km/h"}
